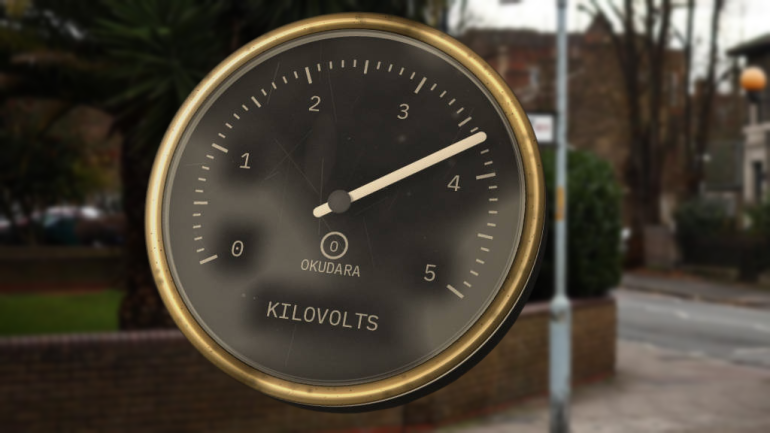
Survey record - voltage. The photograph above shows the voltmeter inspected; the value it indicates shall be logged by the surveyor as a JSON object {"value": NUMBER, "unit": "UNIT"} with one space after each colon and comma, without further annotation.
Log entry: {"value": 3.7, "unit": "kV"}
